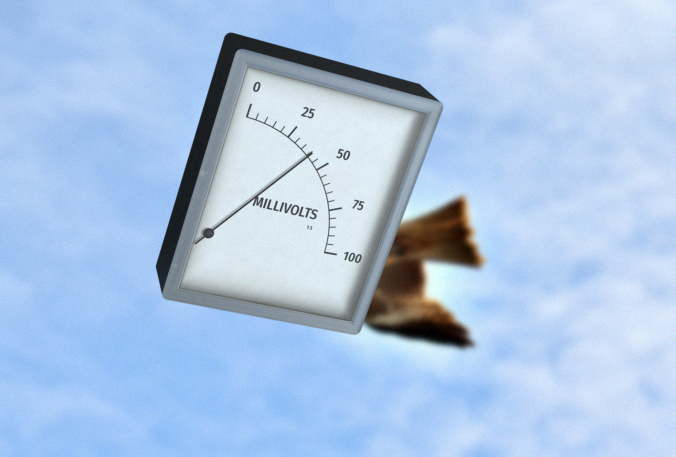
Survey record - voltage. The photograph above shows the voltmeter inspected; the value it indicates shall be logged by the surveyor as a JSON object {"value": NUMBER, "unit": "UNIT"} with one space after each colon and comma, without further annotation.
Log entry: {"value": 40, "unit": "mV"}
